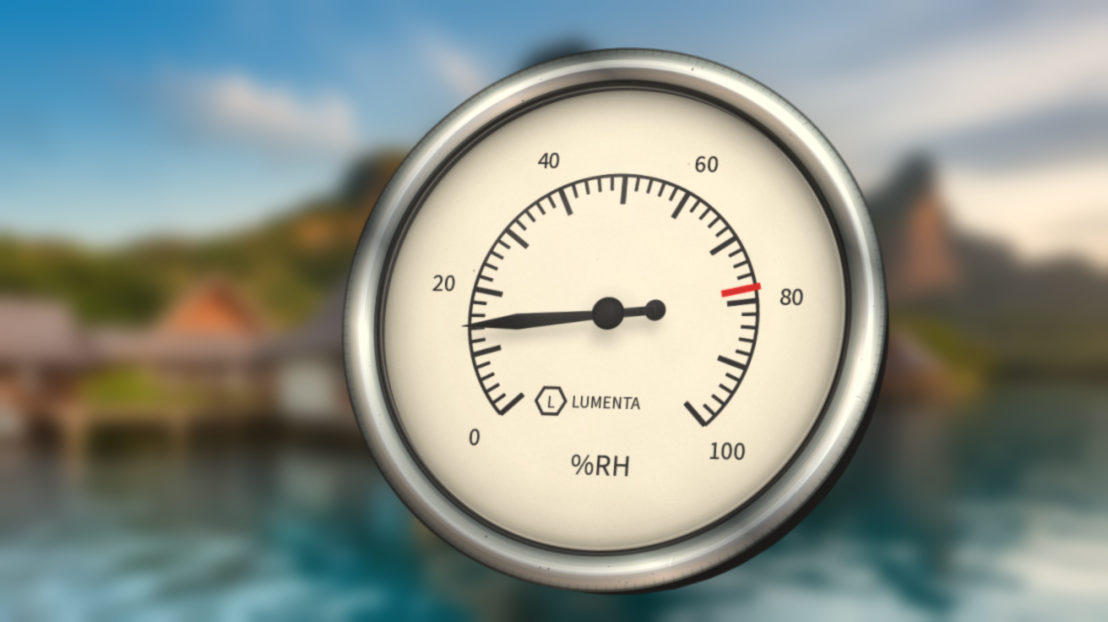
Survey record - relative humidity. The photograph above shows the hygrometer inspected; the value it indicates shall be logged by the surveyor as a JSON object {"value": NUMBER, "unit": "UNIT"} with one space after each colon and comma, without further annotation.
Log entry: {"value": 14, "unit": "%"}
